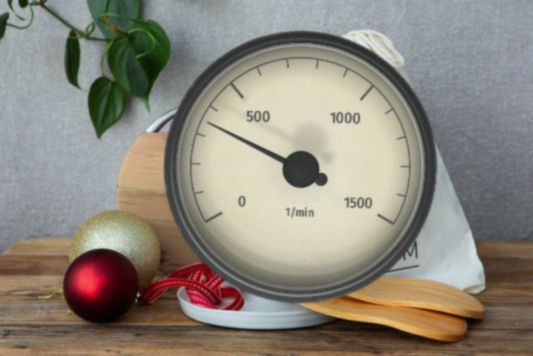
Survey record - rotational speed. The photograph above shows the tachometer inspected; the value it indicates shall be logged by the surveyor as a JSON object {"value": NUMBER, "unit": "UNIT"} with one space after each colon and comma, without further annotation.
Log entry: {"value": 350, "unit": "rpm"}
